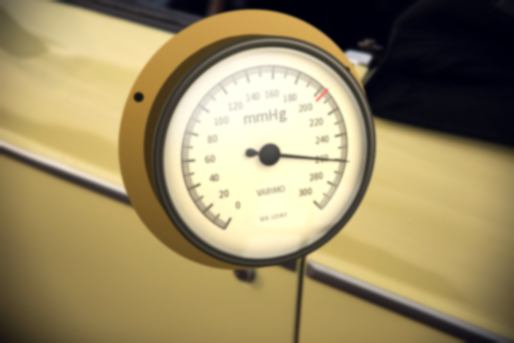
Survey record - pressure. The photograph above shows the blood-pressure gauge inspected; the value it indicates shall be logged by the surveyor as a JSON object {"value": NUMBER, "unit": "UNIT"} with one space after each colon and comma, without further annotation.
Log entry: {"value": 260, "unit": "mmHg"}
